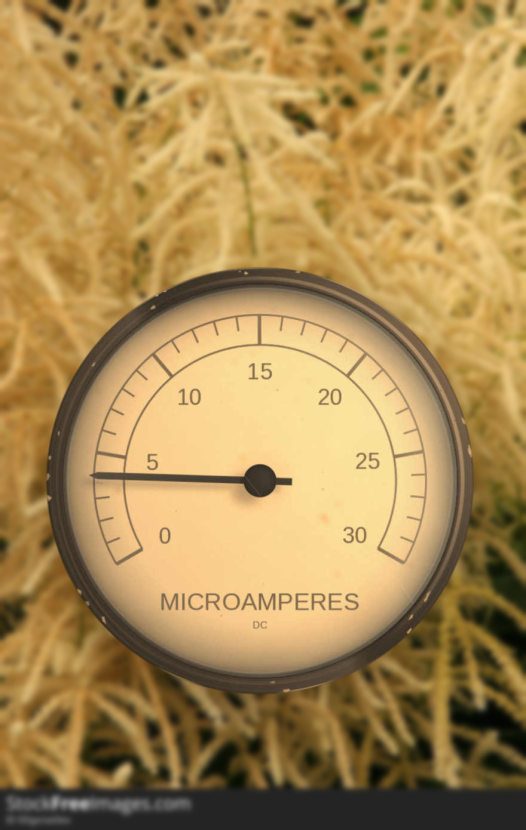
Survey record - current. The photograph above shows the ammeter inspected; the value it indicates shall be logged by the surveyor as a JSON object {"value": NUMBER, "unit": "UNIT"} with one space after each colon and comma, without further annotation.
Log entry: {"value": 4, "unit": "µA"}
